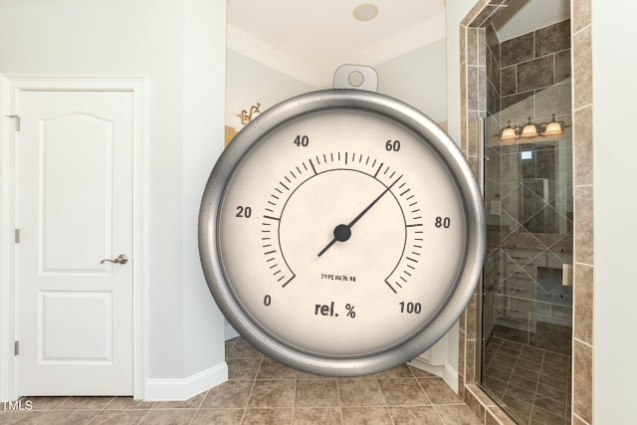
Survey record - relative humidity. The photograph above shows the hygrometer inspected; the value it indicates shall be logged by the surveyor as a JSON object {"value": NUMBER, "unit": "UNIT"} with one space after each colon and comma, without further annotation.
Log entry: {"value": 66, "unit": "%"}
